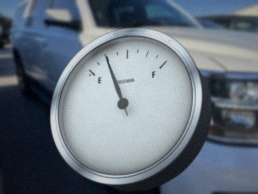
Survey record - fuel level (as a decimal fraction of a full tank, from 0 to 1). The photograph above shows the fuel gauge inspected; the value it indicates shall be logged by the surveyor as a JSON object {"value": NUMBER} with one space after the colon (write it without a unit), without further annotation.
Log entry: {"value": 0.25}
